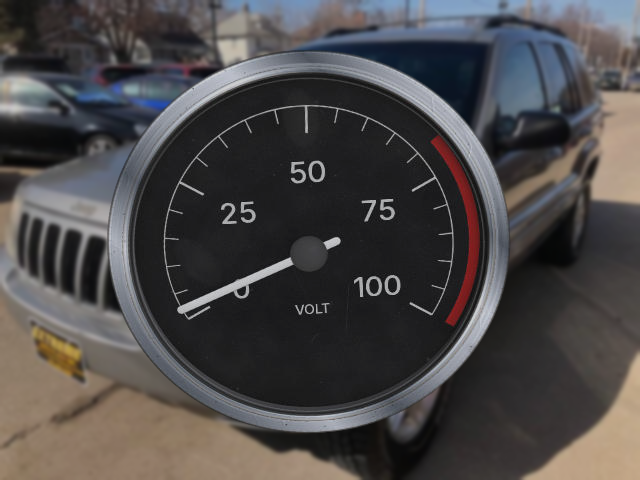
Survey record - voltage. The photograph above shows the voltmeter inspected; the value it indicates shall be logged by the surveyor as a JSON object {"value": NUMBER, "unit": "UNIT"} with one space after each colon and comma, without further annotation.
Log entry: {"value": 2.5, "unit": "V"}
